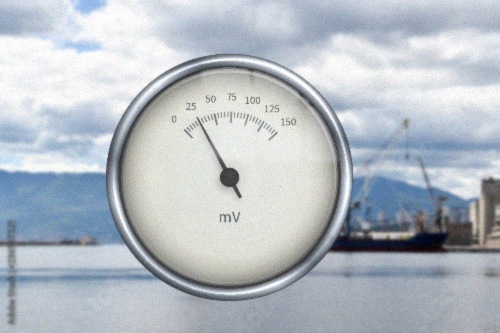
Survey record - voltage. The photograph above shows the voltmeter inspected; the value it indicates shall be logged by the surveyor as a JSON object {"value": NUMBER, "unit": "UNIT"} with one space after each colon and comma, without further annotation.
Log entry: {"value": 25, "unit": "mV"}
